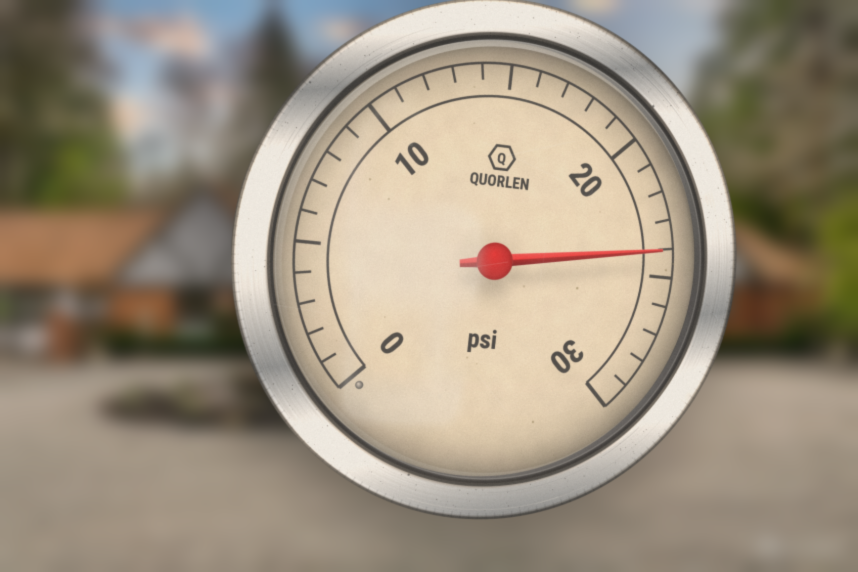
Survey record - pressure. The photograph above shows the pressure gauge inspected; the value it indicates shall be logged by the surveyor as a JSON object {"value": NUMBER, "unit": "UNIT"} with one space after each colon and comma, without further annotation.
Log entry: {"value": 24, "unit": "psi"}
